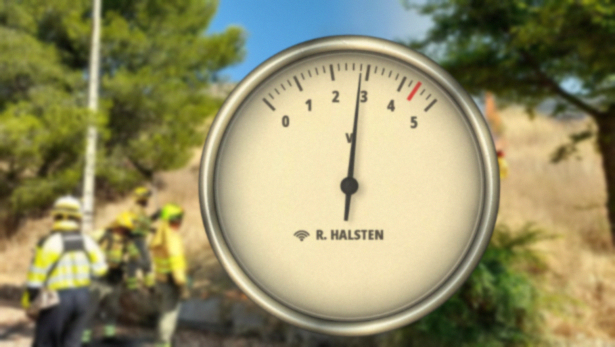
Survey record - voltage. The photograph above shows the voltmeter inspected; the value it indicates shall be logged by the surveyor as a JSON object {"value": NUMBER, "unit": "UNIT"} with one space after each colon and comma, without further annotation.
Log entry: {"value": 2.8, "unit": "V"}
